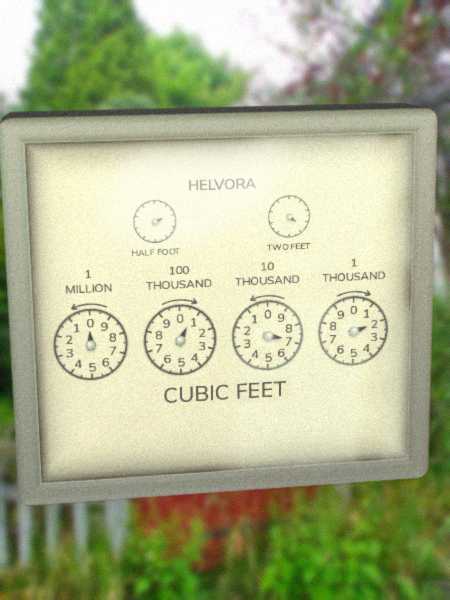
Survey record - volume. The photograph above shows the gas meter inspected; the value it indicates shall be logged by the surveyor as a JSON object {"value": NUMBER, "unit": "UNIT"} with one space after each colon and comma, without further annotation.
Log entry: {"value": 7200, "unit": "ft³"}
